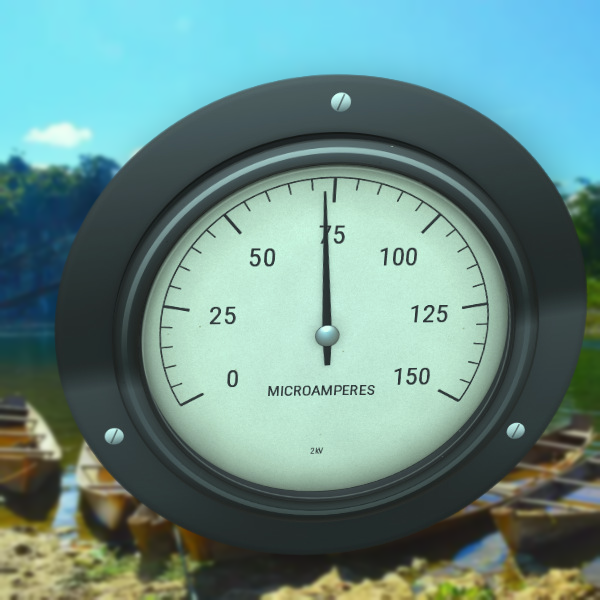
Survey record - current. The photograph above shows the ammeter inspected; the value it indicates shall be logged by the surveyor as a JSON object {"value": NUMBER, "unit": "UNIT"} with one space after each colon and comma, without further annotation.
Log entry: {"value": 72.5, "unit": "µA"}
